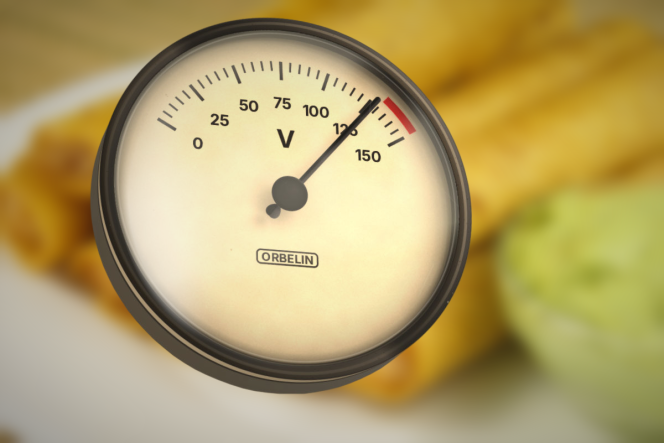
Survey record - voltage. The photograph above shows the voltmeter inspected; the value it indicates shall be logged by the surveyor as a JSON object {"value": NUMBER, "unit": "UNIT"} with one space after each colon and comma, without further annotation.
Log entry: {"value": 127.5, "unit": "V"}
